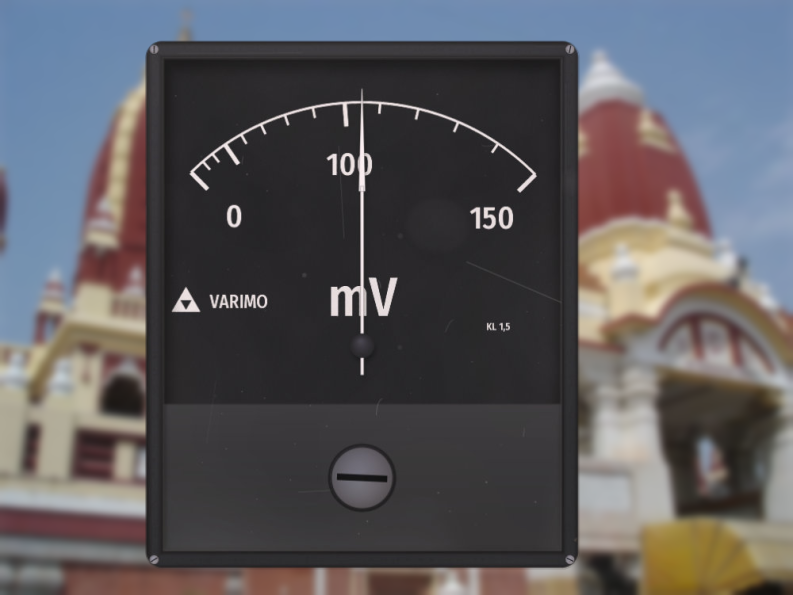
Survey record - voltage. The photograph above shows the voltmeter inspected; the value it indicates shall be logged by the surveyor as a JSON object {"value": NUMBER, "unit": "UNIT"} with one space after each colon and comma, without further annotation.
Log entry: {"value": 105, "unit": "mV"}
